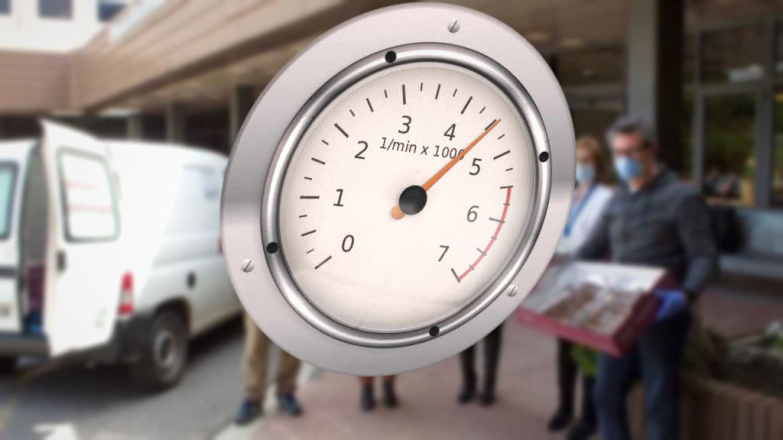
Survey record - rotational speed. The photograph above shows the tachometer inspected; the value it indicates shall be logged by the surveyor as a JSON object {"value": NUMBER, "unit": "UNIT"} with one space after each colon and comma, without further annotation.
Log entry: {"value": 4500, "unit": "rpm"}
